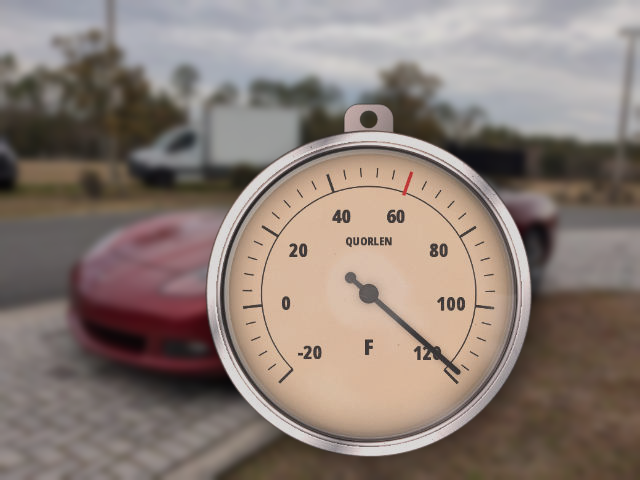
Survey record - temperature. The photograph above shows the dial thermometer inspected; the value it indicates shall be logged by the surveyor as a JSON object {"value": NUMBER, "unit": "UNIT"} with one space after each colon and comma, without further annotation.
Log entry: {"value": 118, "unit": "°F"}
